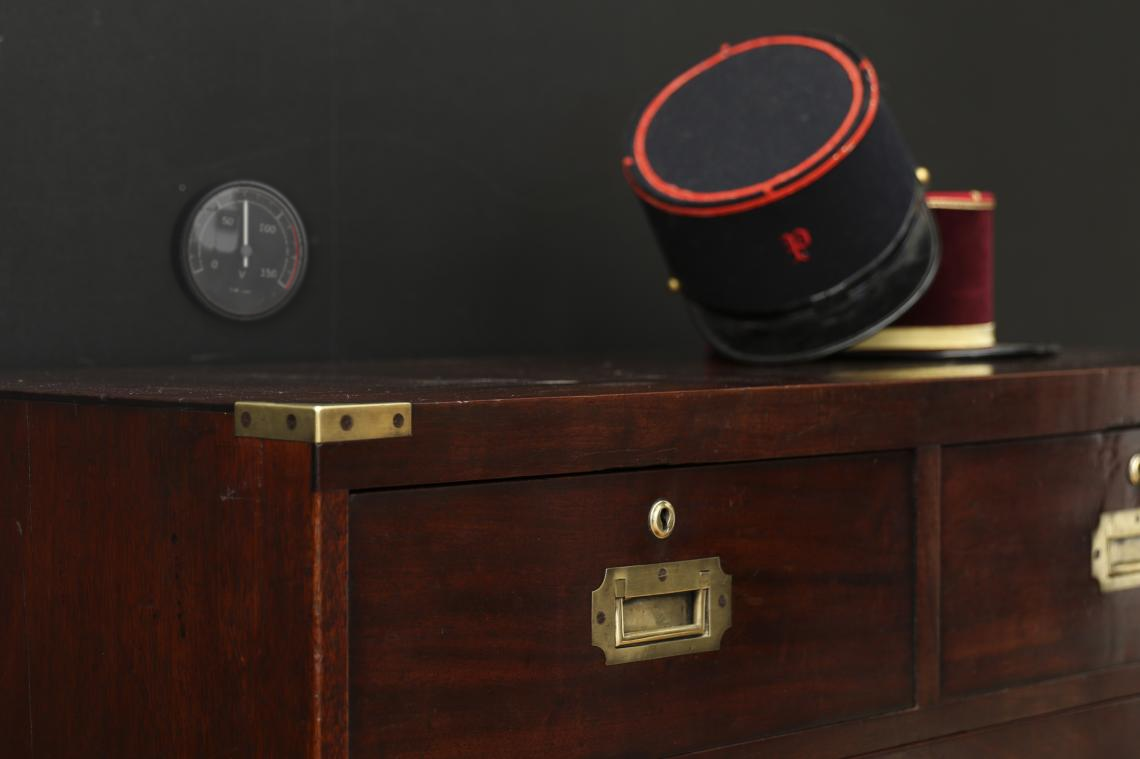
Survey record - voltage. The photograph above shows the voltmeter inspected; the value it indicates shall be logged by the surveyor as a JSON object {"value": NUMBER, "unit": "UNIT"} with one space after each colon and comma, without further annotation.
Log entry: {"value": 70, "unit": "V"}
